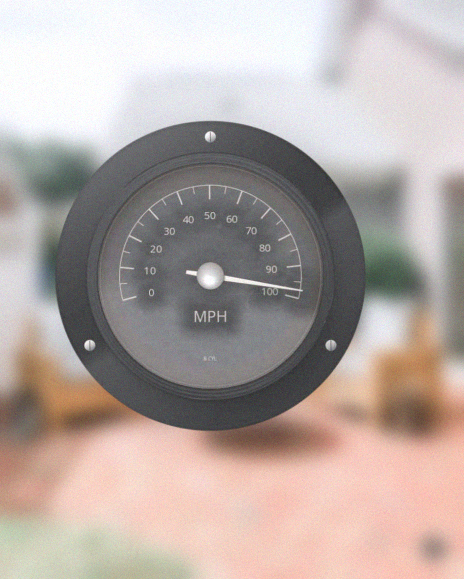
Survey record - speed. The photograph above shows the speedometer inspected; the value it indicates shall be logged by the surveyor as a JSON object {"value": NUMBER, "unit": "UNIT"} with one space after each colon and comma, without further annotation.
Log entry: {"value": 97.5, "unit": "mph"}
